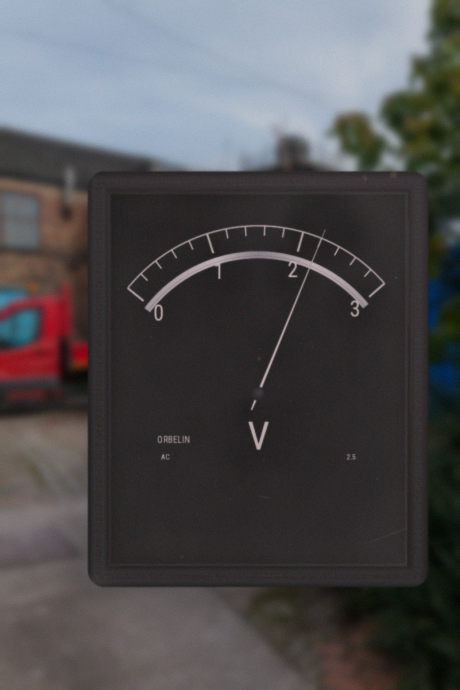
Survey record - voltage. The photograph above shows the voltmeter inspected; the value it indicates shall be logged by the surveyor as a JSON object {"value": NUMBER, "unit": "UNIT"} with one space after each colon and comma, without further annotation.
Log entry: {"value": 2.2, "unit": "V"}
